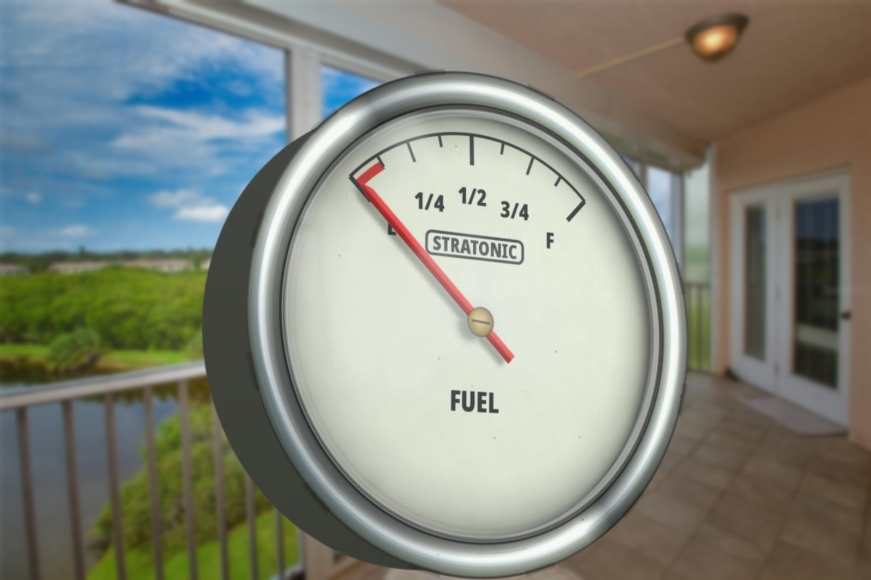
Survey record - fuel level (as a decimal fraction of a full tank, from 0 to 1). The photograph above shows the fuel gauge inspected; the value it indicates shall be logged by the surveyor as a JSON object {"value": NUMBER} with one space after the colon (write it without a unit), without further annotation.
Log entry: {"value": 0}
